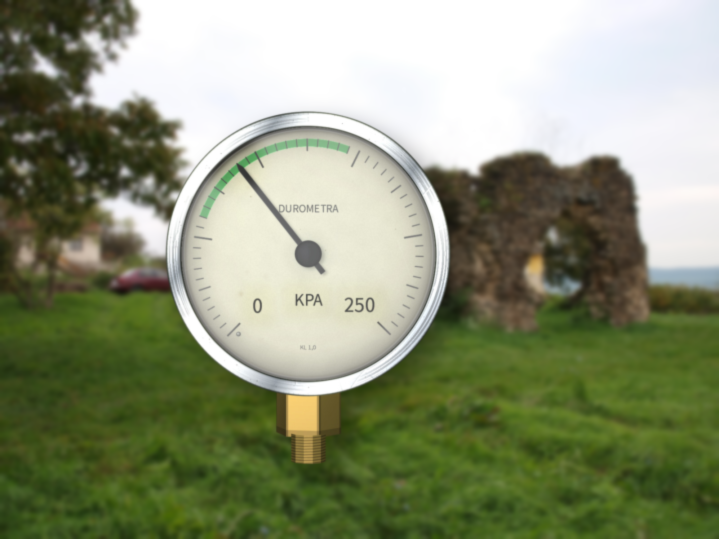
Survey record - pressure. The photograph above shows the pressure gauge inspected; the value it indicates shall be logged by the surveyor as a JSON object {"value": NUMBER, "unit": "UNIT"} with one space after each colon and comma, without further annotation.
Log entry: {"value": 90, "unit": "kPa"}
